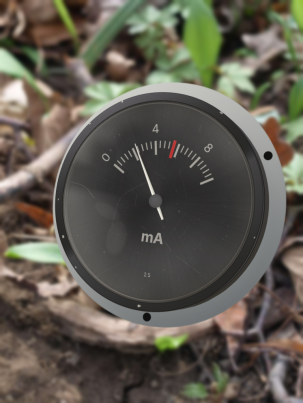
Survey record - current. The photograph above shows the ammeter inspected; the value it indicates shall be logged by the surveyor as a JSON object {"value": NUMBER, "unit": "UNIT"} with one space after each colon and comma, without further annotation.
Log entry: {"value": 2.4, "unit": "mA"}
